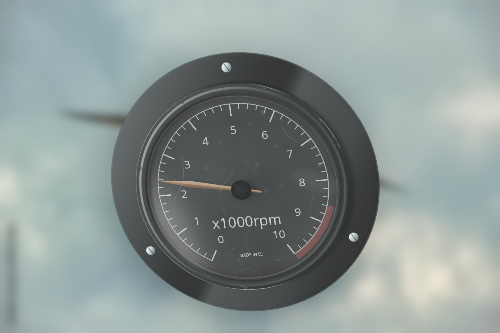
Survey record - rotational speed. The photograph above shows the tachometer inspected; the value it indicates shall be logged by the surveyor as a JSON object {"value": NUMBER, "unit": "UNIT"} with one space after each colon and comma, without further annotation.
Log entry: {"value": 2400, "unit": "rpm"}
